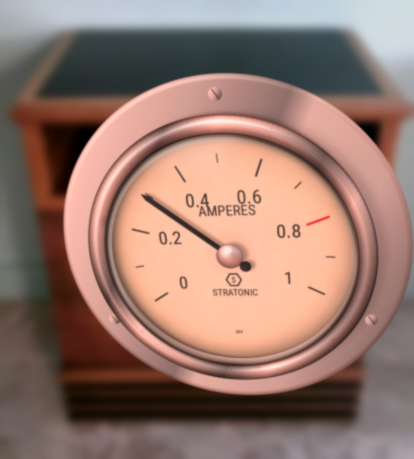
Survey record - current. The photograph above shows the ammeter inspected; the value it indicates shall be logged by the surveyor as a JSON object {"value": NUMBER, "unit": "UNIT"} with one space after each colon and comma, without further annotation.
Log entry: {"value": 0.3, "unit": "A"}
